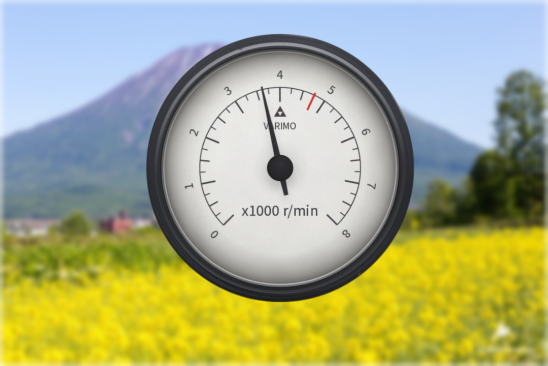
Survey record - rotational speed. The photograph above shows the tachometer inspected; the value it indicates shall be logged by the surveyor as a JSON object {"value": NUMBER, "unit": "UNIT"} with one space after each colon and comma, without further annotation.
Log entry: {"value": 3625, "unit": "rpm"}
